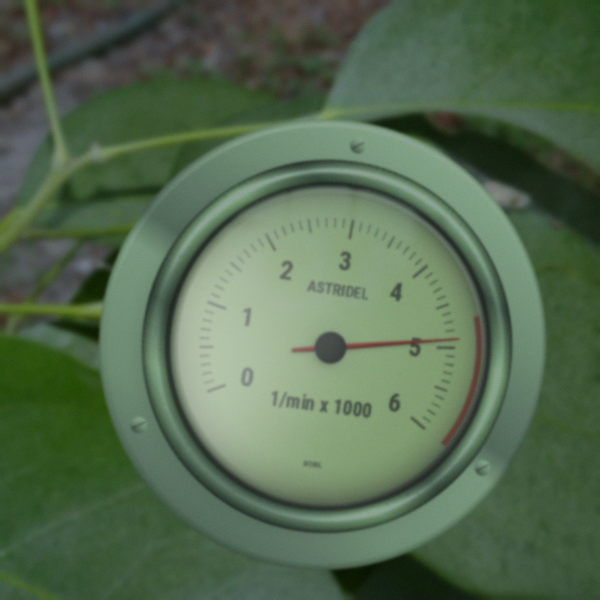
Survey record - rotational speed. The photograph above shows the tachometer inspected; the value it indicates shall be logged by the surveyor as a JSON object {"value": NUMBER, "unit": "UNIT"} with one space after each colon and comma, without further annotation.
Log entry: {"value": 4900, "unit": "rpm"}
